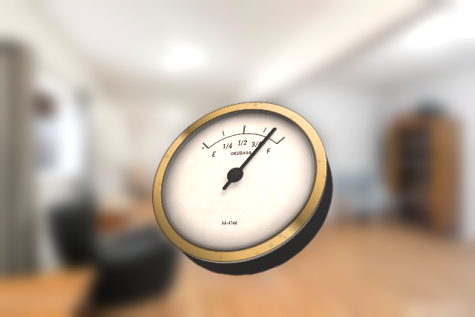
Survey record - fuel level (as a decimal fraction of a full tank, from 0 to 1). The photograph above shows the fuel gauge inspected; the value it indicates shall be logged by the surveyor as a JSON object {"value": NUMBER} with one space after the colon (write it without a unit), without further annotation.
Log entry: {"value": 0.875}
